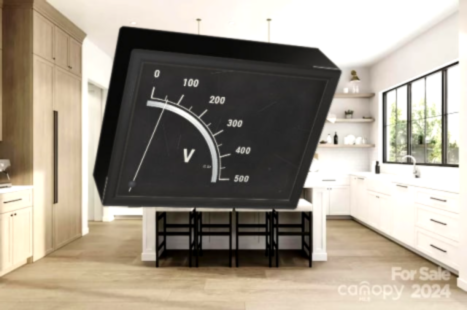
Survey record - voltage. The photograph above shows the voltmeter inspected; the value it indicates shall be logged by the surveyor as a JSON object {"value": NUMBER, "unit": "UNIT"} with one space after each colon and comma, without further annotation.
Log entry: {"value": 50, "unit": "V"}
